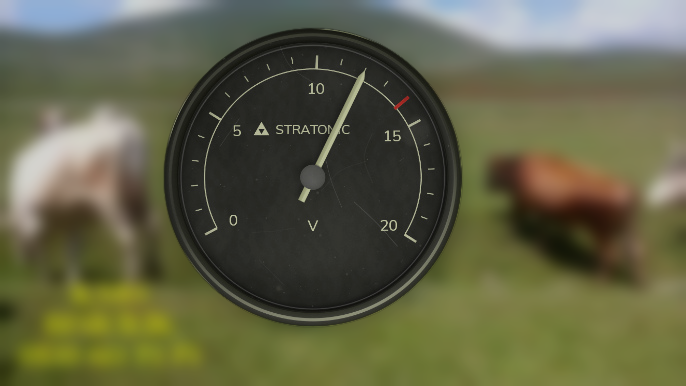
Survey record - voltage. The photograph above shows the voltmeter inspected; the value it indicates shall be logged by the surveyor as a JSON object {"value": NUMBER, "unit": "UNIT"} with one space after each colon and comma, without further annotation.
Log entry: {"value": 12, "unit": "V"}
